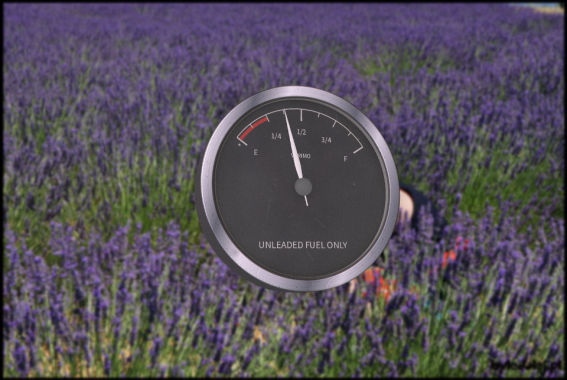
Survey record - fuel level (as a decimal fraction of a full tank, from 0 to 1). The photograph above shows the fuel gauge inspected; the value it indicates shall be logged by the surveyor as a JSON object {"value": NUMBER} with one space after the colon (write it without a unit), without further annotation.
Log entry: {"value": 0.375}
